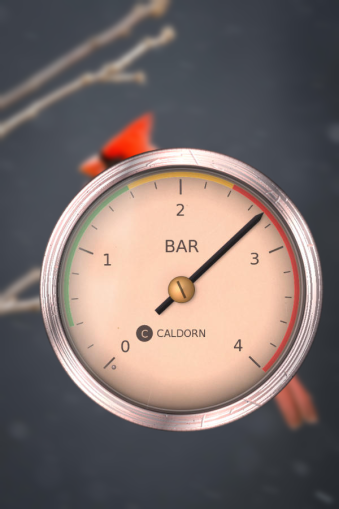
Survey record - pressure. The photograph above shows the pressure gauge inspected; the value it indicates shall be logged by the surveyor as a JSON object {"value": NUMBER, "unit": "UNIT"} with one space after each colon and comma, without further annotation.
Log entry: {"value": 2.7, "unit": "bar"}
